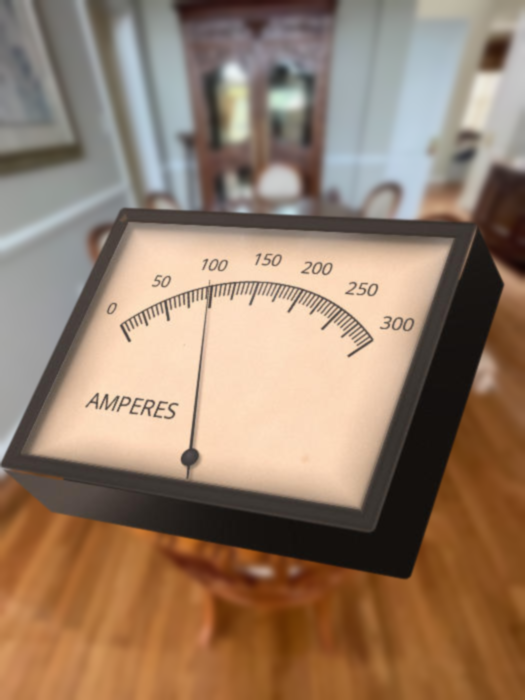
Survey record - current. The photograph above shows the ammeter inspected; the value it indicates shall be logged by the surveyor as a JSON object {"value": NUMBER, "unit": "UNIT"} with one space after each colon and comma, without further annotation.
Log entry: {"value": 100, "unit": "A"}
